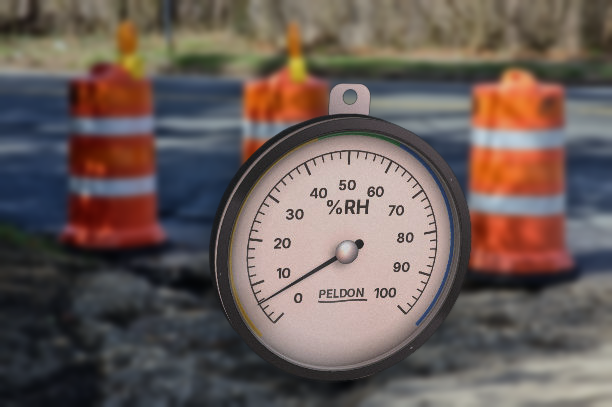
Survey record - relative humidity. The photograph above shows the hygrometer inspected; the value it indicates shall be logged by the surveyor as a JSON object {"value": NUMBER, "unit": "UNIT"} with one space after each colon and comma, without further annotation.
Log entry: {"value": 6, "unit": "%"}
